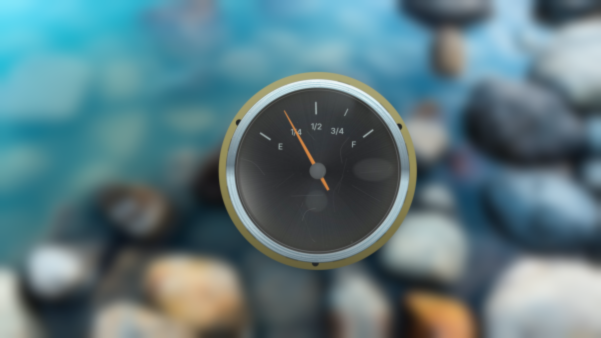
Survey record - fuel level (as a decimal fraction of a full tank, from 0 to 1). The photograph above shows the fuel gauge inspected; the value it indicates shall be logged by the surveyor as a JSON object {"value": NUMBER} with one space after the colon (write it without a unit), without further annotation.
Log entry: {"value": 0.25}
